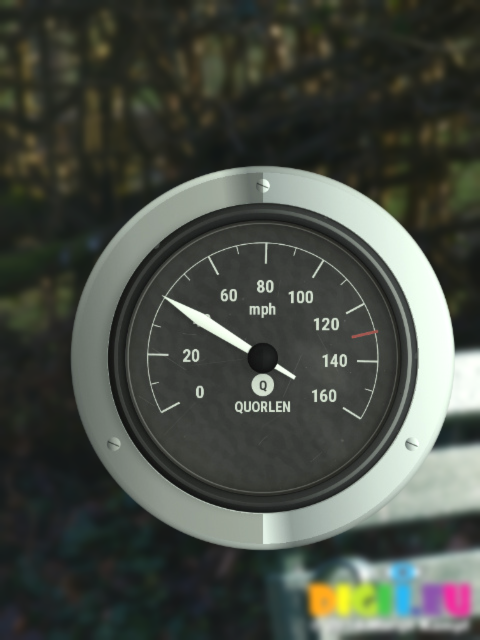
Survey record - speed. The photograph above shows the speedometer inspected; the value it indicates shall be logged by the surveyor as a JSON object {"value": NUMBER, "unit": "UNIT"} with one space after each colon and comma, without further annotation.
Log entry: {"value": 40, "unit": "mph"}
